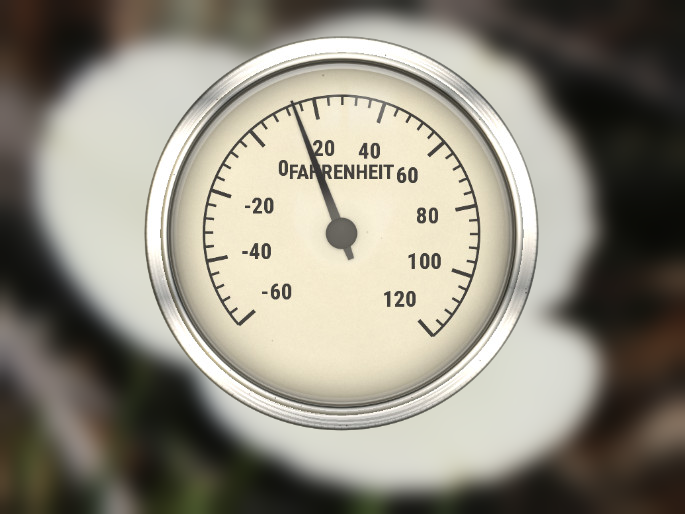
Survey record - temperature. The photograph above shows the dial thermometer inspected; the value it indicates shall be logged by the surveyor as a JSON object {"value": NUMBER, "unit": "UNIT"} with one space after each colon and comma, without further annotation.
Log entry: {"value": 14, "unit": "°F"}
